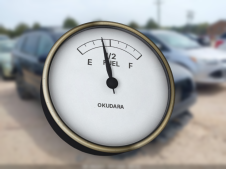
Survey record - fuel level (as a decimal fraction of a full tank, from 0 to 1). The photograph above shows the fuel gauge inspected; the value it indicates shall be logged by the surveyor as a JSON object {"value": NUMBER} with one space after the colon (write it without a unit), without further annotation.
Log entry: {"value": 0.375}
